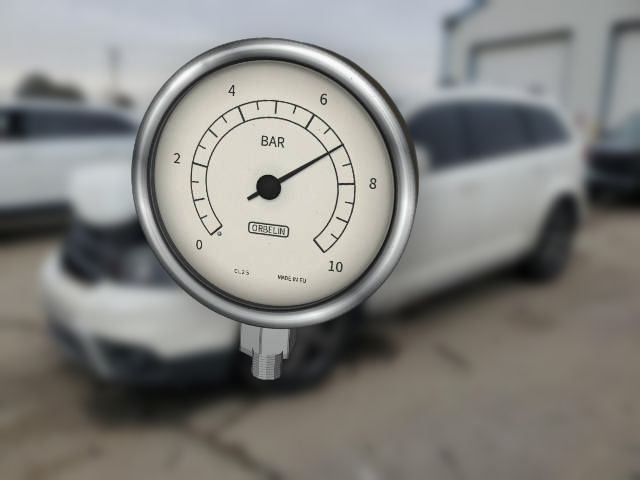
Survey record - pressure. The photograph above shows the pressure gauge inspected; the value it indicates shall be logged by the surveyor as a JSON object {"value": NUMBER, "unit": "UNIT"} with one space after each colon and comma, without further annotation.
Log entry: {"value": 7, "unit": "bar"}
